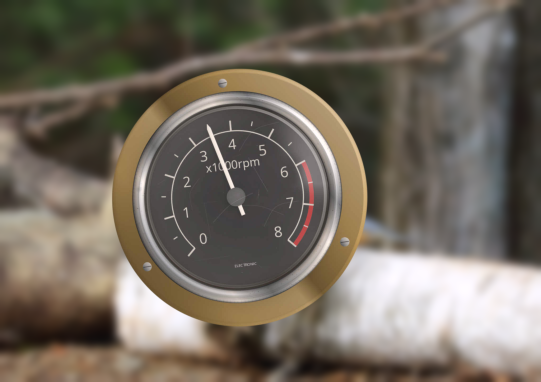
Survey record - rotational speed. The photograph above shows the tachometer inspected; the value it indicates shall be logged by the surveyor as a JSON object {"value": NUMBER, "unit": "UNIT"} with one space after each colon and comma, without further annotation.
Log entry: {"value": 3500, "unit": "rpm"}
